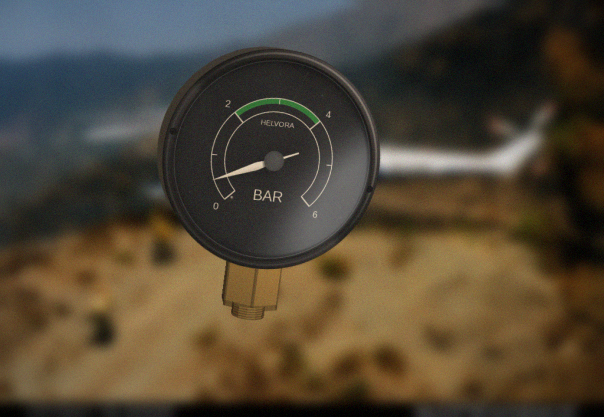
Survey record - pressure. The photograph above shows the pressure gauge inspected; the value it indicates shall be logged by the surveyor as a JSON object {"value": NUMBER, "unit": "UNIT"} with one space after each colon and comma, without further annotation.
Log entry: {"value": 0.5, "unit": "bar"}
